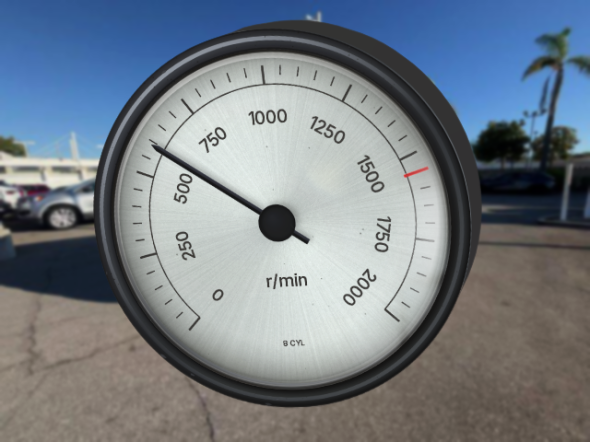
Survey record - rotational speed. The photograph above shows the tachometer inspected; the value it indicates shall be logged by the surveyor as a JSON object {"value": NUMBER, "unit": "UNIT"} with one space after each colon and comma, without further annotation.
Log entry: {"value": 600, "unit": "rpm"}
